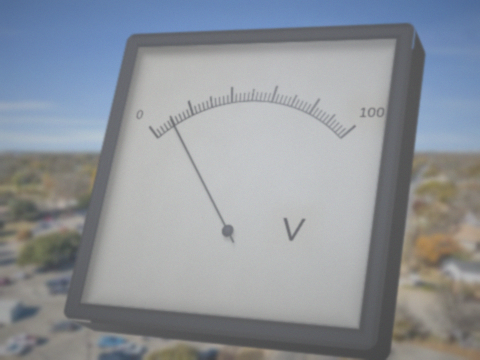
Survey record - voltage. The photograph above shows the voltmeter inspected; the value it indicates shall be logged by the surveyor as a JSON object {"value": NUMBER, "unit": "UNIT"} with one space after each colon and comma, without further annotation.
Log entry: {"value": 10, "unit": "V"}
